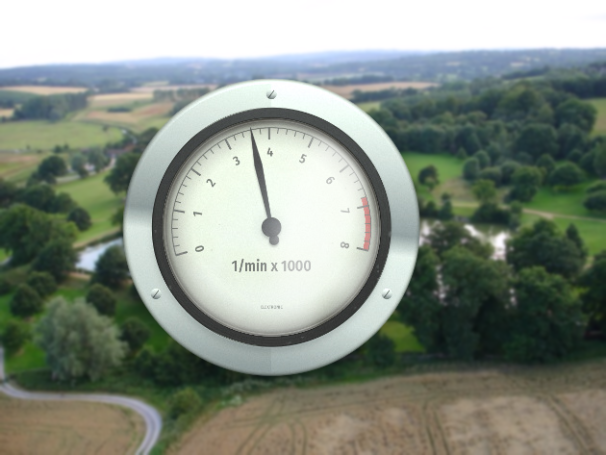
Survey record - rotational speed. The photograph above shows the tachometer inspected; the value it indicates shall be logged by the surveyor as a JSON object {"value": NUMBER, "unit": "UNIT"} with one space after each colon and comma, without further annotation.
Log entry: {"value": 3600, "unit": "rpm"}
